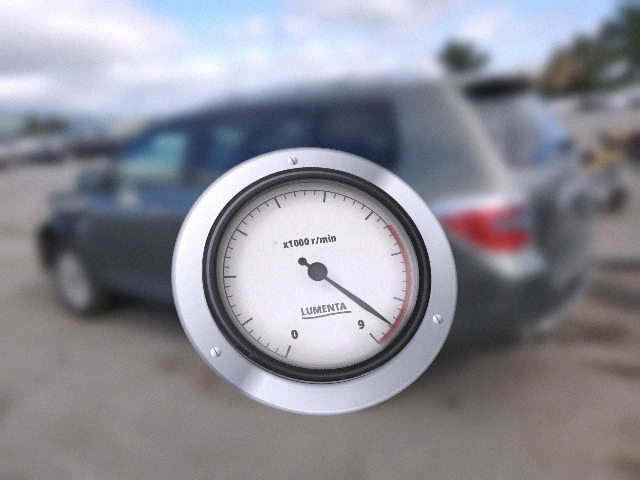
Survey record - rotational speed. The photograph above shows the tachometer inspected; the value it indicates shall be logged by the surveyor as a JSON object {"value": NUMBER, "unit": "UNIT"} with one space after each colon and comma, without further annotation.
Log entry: {"value": 8600, "unit": "rpm"}
